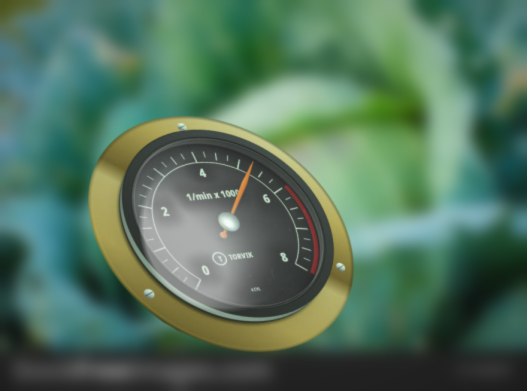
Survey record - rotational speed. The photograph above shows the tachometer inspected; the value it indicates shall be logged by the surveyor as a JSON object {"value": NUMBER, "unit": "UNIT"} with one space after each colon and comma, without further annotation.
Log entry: {"value": 5250, "unit": "rpm"}
